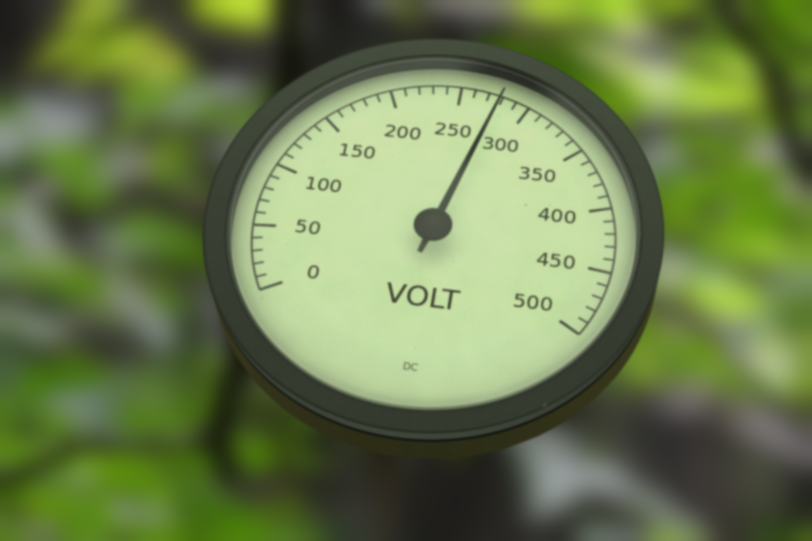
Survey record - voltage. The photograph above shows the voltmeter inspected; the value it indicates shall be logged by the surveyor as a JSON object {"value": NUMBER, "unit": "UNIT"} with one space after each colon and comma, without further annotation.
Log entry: {"value": 280, "unit": "V"}
